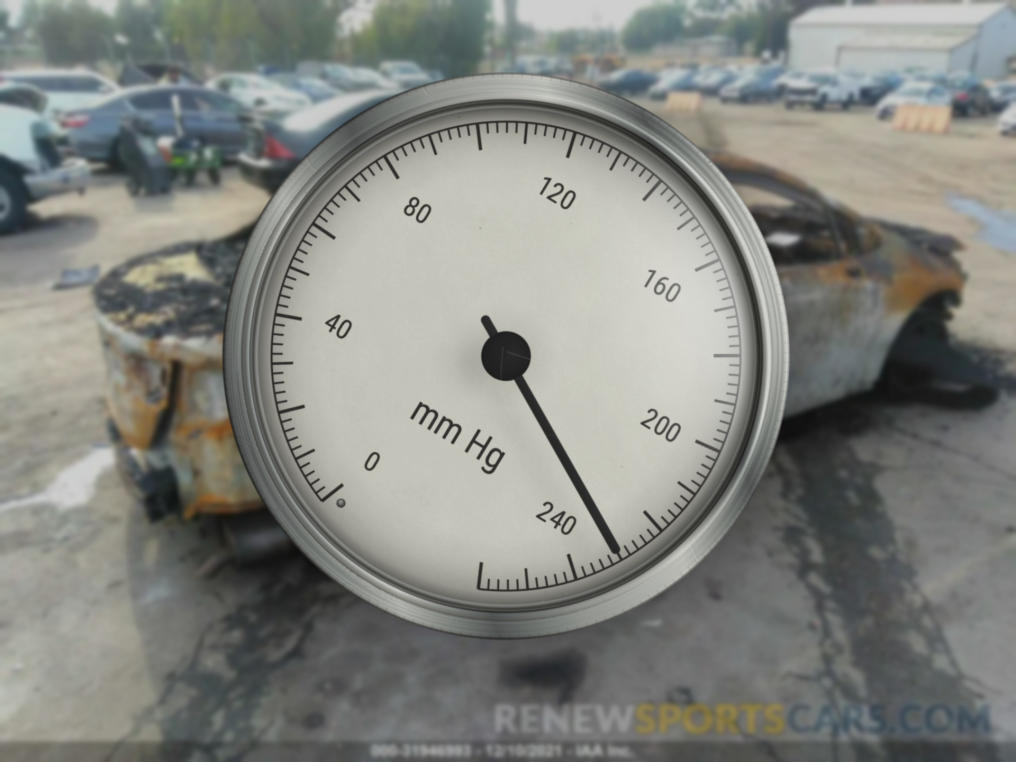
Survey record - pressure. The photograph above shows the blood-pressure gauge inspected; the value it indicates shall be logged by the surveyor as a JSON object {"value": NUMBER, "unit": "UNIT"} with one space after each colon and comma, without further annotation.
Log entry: {"value": 230, "unit": "mmHg"}
